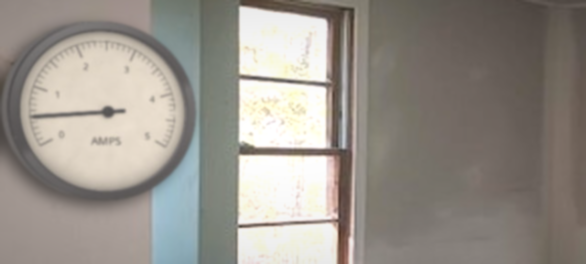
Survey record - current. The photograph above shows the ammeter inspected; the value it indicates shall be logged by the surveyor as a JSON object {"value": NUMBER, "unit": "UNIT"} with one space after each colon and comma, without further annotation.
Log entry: {"value": 0.5, "unit": "A"}
